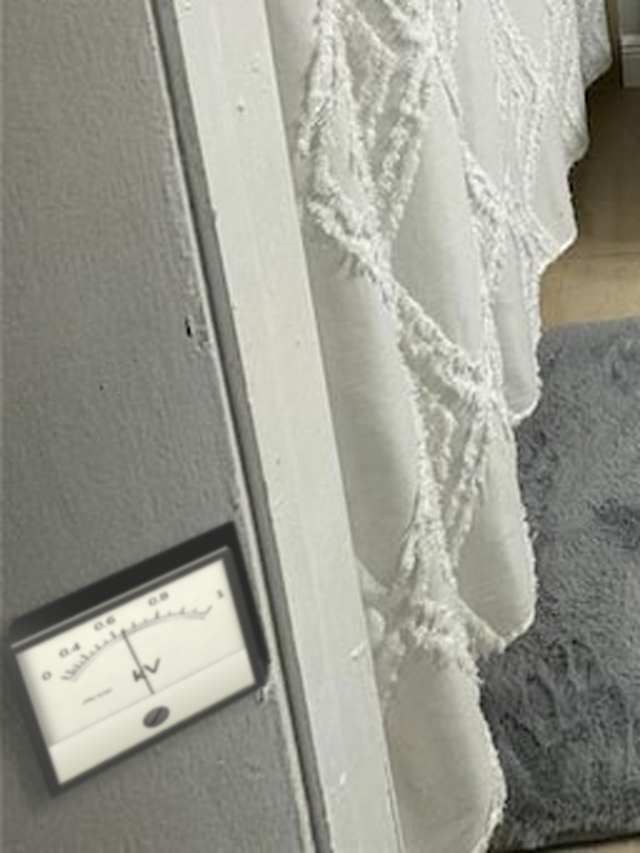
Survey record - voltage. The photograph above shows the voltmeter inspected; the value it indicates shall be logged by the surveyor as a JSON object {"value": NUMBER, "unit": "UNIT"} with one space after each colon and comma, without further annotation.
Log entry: {"value": 0.65, "unit": "kV"}
